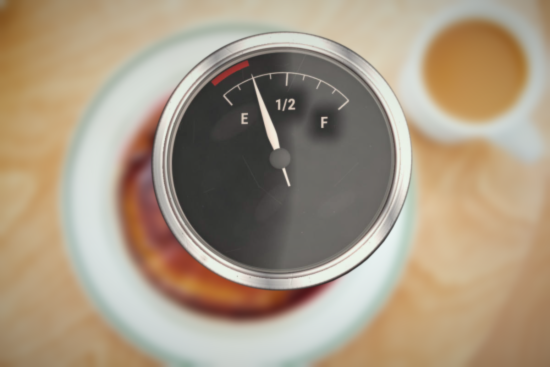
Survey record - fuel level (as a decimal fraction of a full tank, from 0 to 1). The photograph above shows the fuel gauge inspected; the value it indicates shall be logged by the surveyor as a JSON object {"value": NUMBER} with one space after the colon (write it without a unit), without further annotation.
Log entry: {"value": 0.25}
